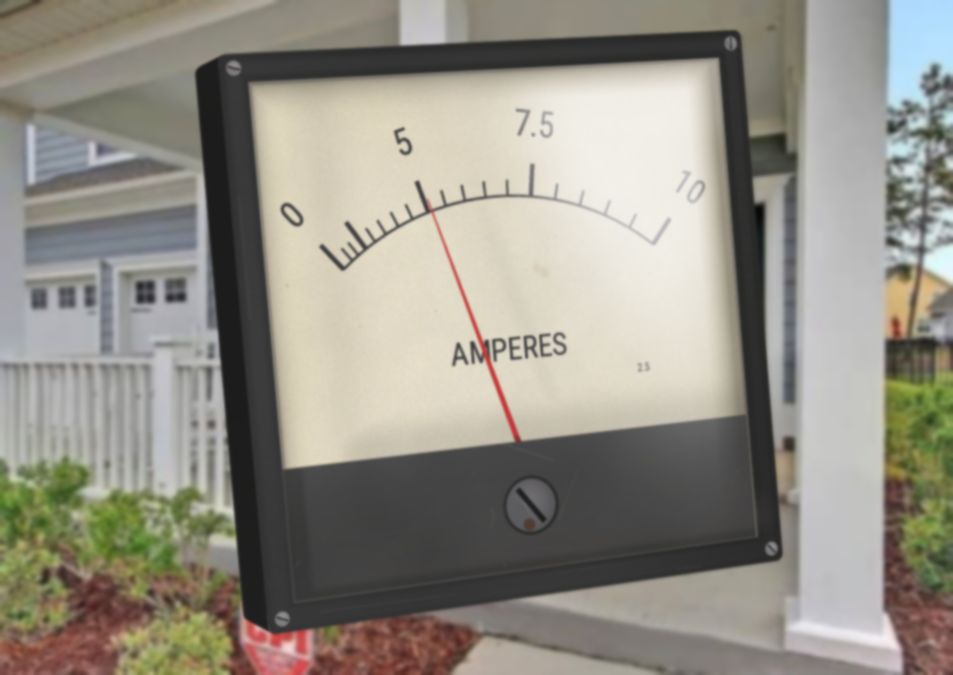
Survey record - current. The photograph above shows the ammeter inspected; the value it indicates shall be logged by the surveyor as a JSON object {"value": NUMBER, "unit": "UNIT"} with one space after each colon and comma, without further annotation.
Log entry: {"value": 5, "unit": "A"}
